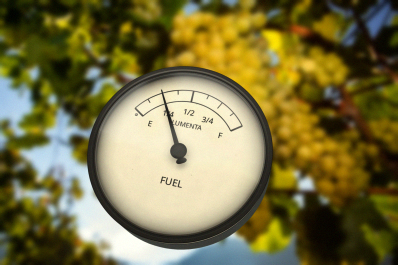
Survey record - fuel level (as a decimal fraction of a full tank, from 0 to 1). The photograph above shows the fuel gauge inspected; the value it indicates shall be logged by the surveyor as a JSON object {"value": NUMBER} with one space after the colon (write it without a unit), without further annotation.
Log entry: {"value": 0.25}
